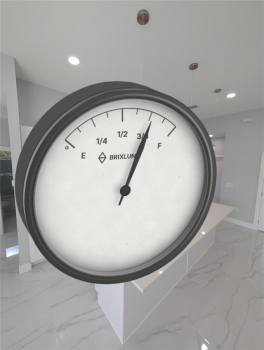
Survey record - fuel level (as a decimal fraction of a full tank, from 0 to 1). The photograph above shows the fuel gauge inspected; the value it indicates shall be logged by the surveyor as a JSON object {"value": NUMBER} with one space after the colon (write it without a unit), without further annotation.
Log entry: {"value": 0.75}
